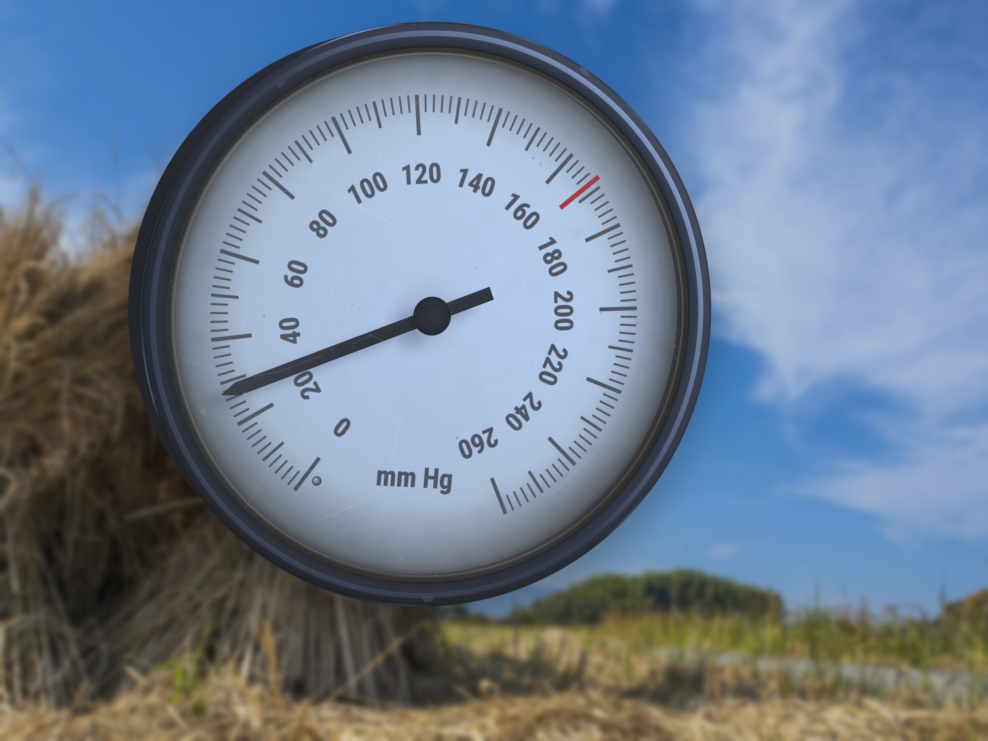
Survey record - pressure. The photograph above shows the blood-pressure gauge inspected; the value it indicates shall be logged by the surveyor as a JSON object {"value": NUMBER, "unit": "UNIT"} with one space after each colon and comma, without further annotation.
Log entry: {"value": 28, "unit": "mmHg"}
